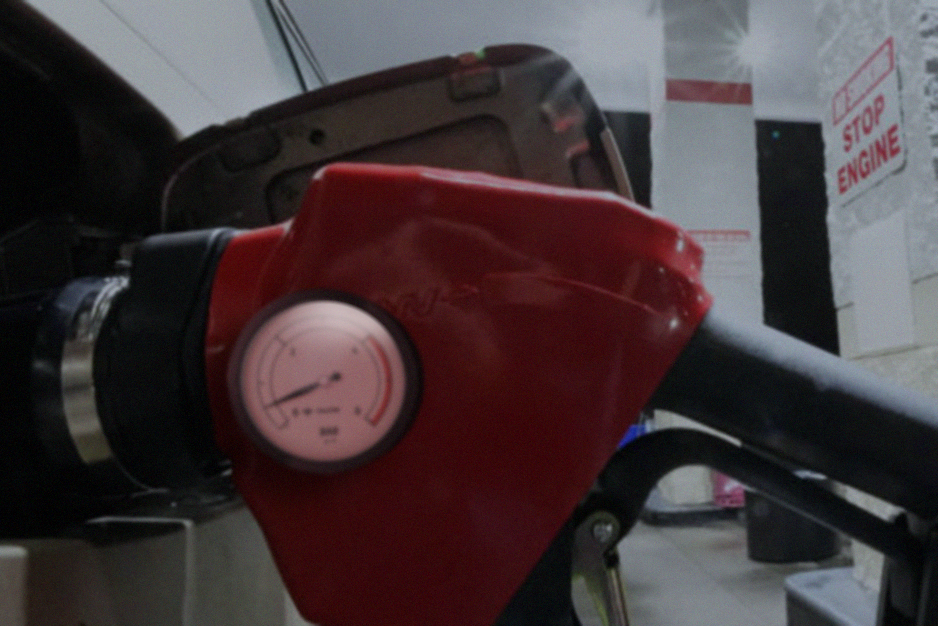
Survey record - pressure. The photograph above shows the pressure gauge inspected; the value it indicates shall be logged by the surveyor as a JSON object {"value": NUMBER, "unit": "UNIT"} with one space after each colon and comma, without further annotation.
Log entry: {"value": 0.5, "unit": "bar"}
